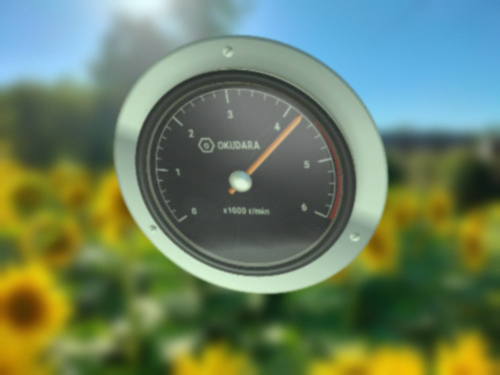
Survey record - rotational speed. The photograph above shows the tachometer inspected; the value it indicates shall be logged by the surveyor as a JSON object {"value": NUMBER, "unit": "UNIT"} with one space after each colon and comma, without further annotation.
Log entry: {"value": 4200, "unit": "rpm"}
